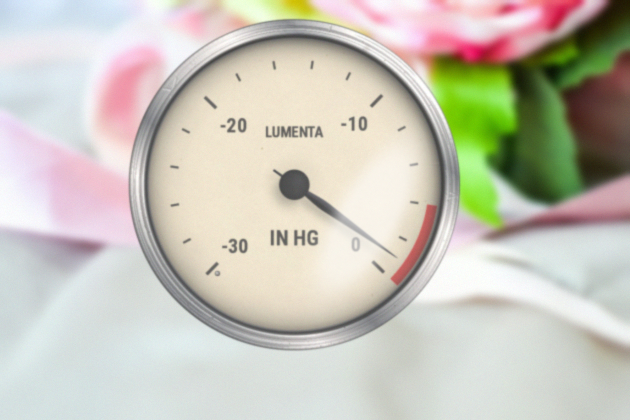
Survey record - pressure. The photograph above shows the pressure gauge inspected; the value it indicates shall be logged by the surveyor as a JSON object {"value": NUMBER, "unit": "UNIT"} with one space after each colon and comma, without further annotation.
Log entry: {"value": -1, "unit": "inHg"}
